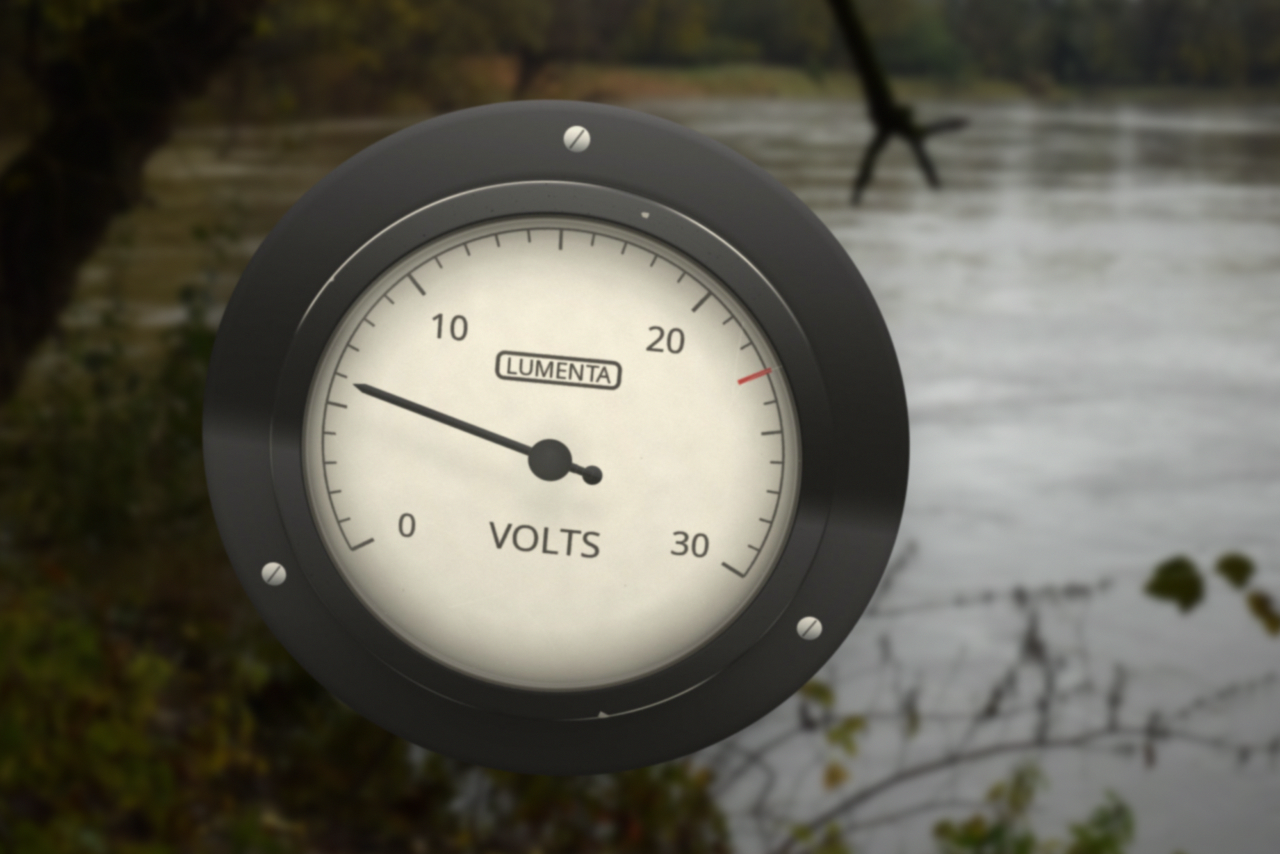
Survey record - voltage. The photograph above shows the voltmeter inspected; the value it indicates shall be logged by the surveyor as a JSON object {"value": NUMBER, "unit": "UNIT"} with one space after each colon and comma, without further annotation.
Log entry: {"value": 6, "unit": "V"}
